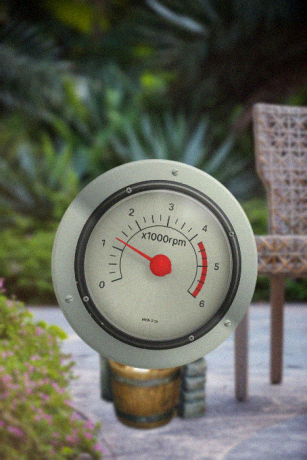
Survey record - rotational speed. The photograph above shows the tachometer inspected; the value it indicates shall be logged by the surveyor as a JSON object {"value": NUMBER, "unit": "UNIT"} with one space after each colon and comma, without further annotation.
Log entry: {"value": 1250, "unit": "rpm"}
